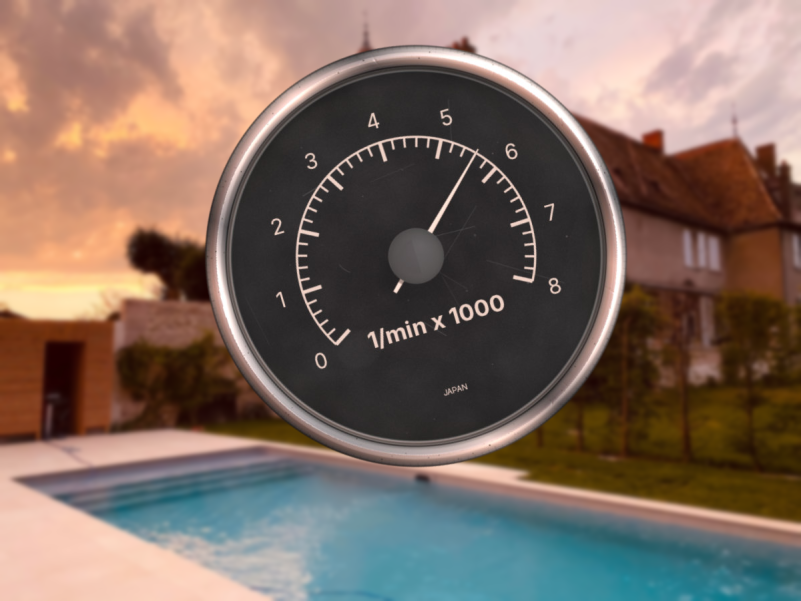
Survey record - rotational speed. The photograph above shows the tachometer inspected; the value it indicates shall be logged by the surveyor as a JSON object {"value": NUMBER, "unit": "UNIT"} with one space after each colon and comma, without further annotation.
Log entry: {"value": 5600, "unit": "rpm"}
